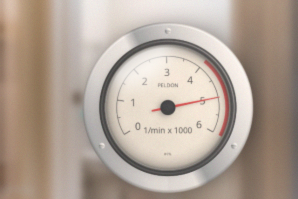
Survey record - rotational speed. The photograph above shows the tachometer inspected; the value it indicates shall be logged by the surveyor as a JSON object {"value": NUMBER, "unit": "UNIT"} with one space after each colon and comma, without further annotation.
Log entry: {"value": 5000, "unit": "rpm"}
